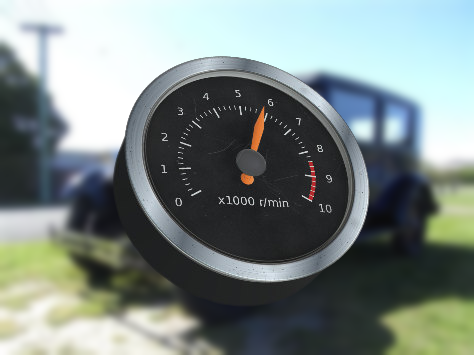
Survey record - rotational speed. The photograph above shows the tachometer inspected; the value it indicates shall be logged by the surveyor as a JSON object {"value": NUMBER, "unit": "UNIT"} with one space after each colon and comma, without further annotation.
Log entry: {"value": 5800, "unit": "rpm"}
